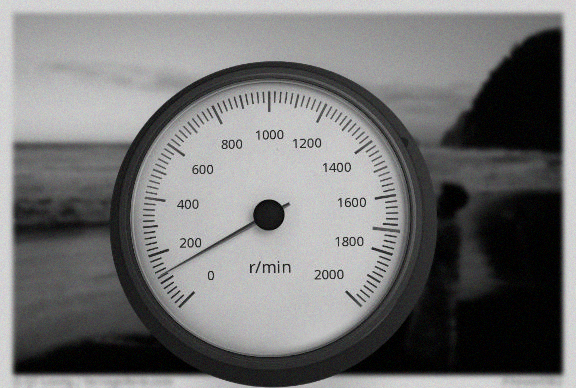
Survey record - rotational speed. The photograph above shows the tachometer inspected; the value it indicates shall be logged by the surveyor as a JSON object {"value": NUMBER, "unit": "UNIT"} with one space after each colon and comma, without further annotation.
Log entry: {"value": 120, "unit": "rpm"}
